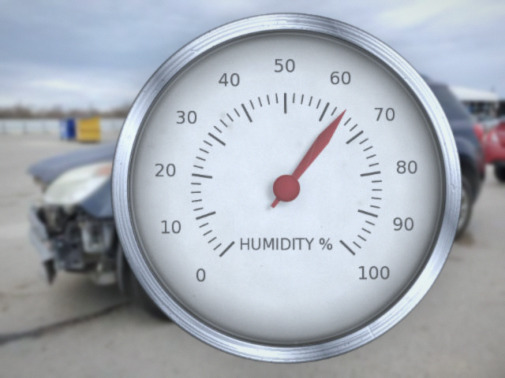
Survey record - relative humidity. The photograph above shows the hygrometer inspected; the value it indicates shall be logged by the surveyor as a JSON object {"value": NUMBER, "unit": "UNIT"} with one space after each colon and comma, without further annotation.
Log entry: {"value": 64, "unit": "%"}
